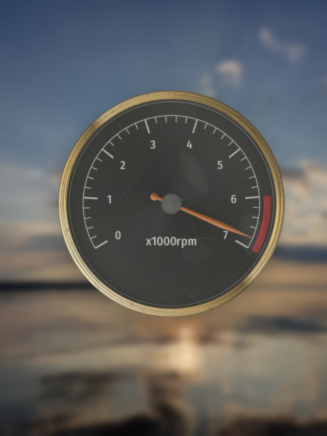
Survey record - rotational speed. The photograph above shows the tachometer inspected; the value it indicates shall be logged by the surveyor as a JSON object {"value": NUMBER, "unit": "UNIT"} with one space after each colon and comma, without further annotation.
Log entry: {"value": 6800, "unit": "rpm"}
